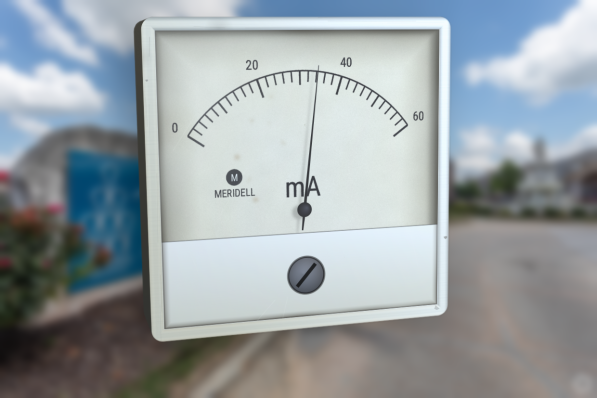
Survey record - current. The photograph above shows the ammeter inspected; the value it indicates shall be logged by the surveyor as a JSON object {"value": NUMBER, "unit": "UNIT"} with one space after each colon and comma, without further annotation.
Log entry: {"value": 34, "unit": "mA"}
